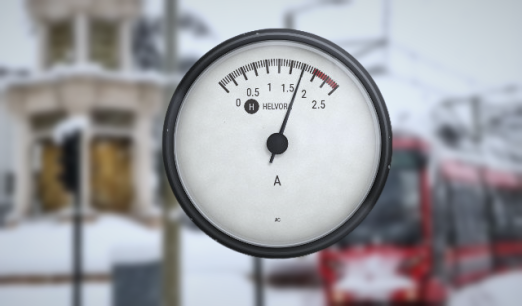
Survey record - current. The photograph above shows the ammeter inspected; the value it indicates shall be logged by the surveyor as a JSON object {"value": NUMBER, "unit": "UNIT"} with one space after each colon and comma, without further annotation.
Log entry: {"value": 1.75, "unit": "A"}
